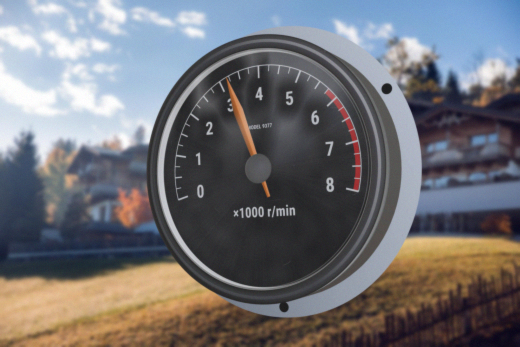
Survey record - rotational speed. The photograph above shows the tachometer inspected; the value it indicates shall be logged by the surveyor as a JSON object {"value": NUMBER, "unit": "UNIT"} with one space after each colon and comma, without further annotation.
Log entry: {"value": 3250, "unit": "rpm"}
